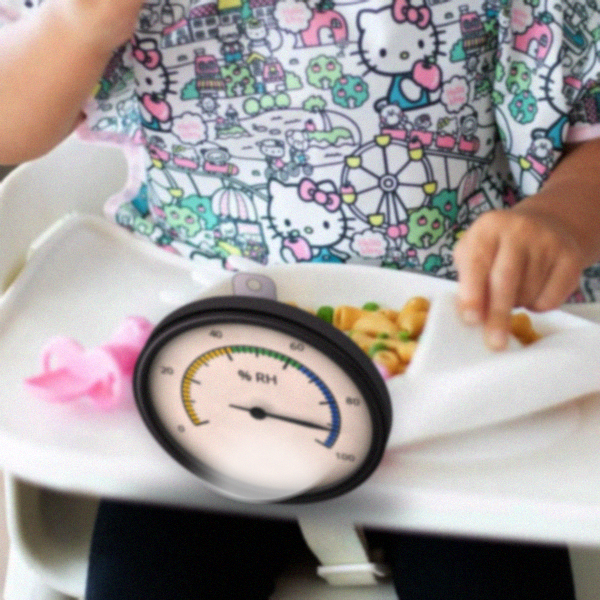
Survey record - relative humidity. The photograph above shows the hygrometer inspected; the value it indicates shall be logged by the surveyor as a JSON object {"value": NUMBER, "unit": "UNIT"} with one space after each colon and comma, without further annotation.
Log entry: {"value": 90, "unit": "%"}
